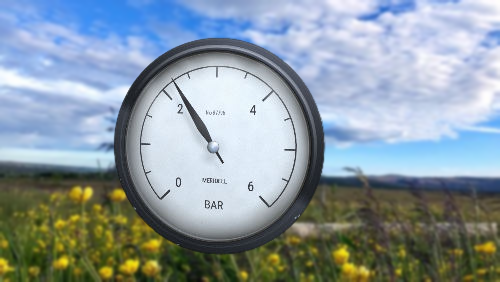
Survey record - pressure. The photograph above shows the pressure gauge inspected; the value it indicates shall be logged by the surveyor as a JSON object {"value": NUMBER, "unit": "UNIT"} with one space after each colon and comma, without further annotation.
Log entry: {"value": 2.25, "unit": "bar"}
